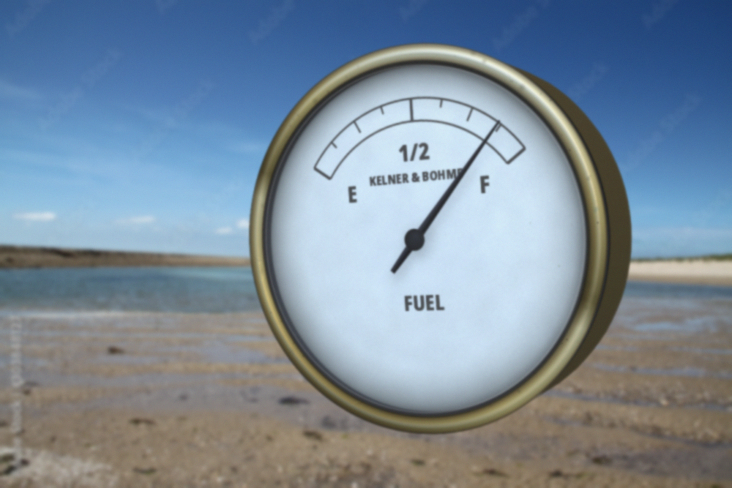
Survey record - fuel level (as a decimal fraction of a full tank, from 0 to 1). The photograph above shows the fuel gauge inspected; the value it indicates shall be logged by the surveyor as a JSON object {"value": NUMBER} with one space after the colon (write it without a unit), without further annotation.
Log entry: {"value": 0.875}
